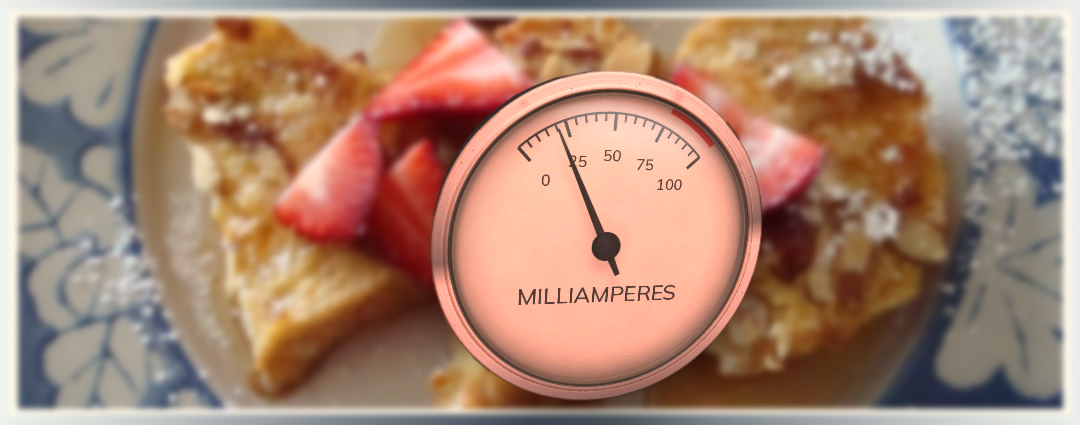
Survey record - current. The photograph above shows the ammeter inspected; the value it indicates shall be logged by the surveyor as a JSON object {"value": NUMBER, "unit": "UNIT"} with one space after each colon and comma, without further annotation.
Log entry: {"value": 20, "unit": "mA"}
